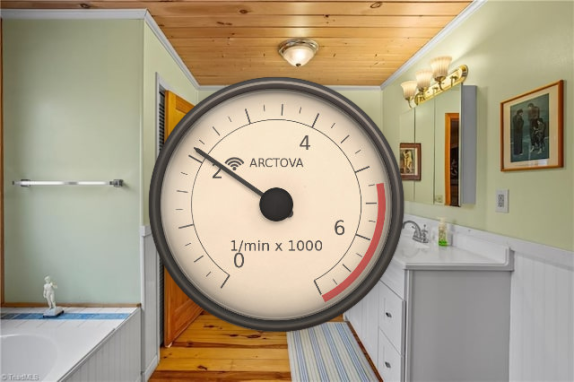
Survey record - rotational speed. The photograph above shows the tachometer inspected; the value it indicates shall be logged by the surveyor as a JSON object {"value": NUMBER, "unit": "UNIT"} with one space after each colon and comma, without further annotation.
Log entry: {"value": 2125, "unit": "rpm"}
